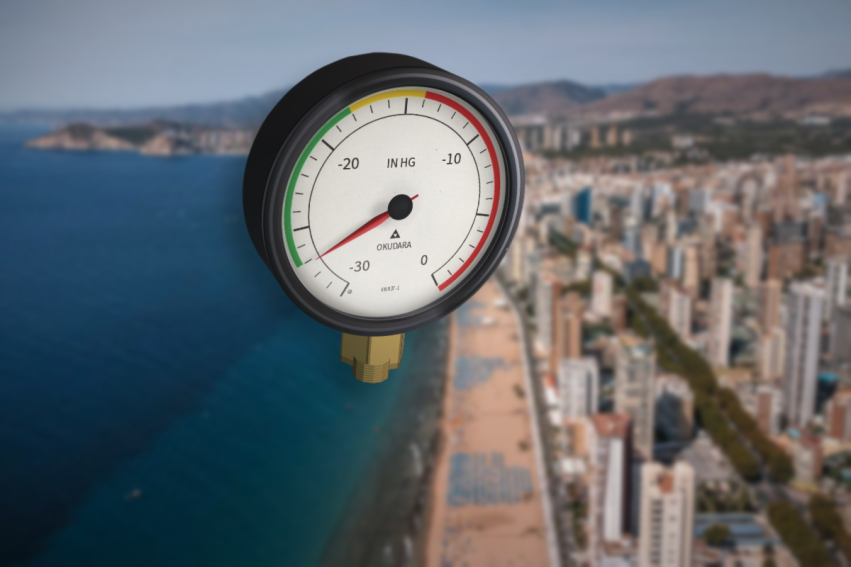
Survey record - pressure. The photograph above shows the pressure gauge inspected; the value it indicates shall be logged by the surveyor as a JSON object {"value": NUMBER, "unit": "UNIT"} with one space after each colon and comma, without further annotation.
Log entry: {"value": -27, "unit": "inHg"}
